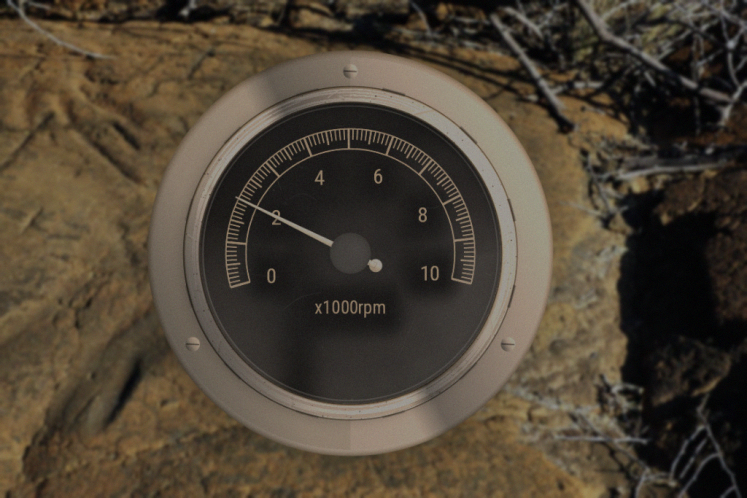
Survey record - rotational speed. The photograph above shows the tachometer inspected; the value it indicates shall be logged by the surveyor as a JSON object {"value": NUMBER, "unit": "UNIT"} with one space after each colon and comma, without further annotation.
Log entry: {"value": 2000, "unit": "rpm"}
